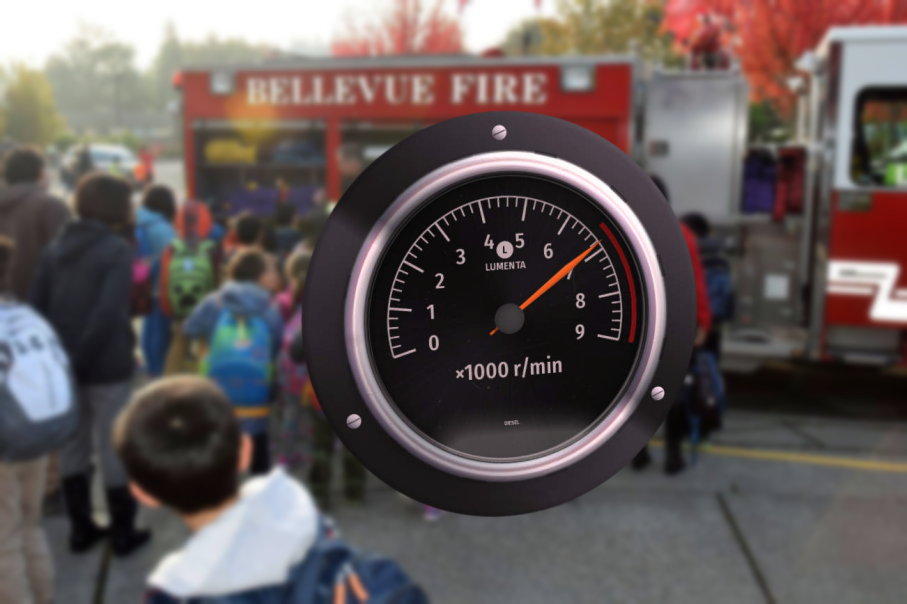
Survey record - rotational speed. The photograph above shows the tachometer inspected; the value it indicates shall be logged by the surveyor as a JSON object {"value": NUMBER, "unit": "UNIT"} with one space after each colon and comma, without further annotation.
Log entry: {"value": 6800, "unit": "rpm"}
